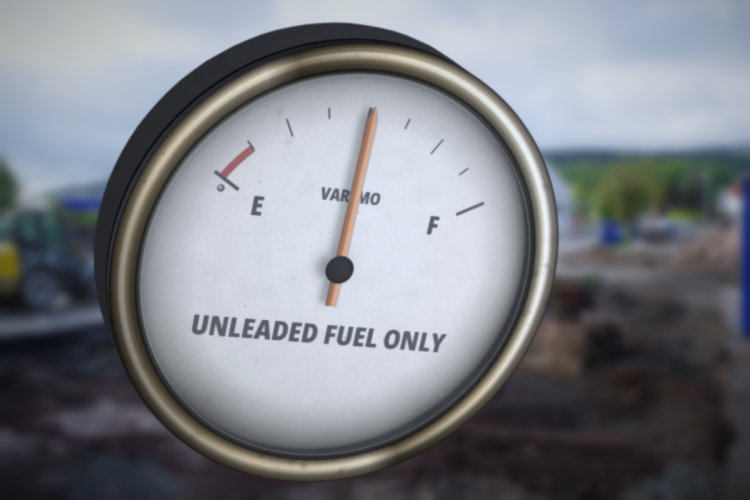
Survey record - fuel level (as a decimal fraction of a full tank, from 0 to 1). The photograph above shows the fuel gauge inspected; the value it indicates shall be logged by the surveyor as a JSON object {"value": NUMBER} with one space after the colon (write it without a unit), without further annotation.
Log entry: {"value": 0.5}
